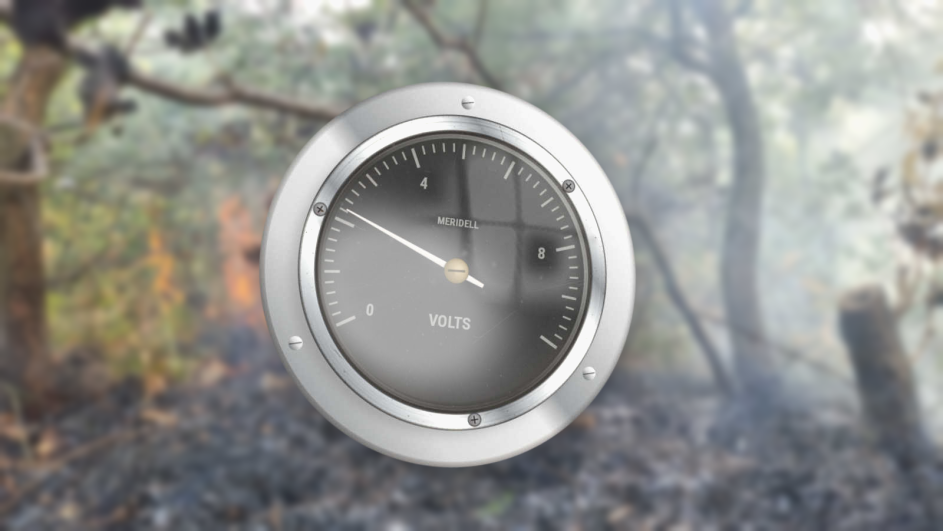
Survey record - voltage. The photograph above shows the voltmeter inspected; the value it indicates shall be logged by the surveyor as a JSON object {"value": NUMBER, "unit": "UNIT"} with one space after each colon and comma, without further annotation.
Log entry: {"value": 2.2, "unit": "V"}
